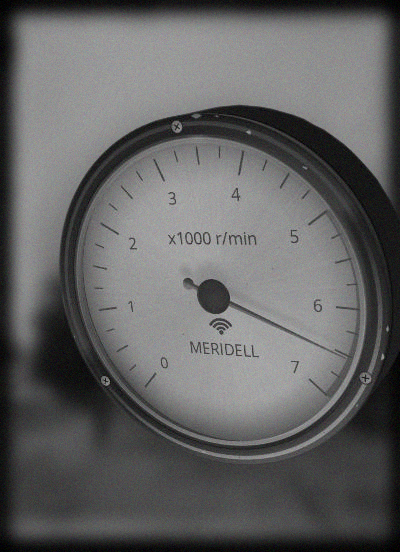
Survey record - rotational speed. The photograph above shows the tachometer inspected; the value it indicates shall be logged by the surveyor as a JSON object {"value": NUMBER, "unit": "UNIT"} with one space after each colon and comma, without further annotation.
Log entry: {"value": 6500, "unit": "rpm"}
